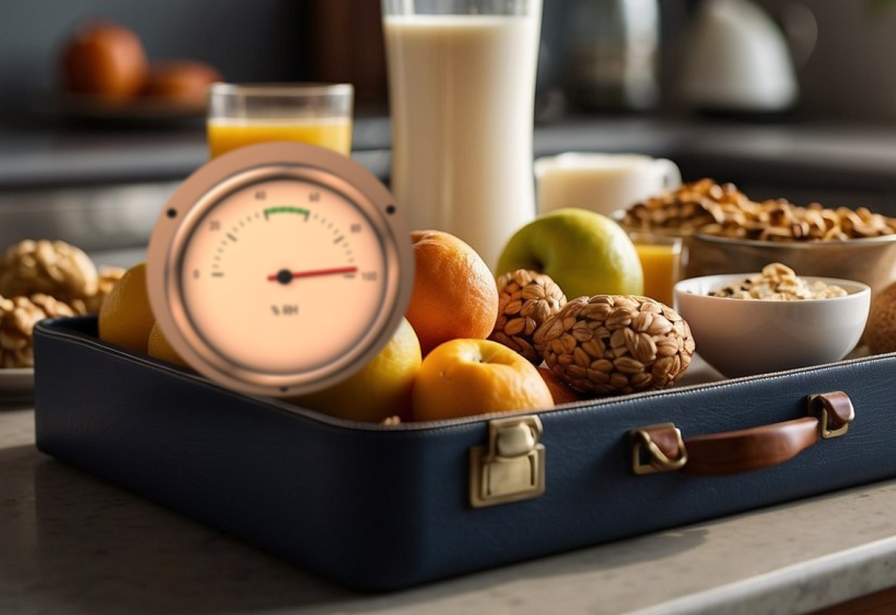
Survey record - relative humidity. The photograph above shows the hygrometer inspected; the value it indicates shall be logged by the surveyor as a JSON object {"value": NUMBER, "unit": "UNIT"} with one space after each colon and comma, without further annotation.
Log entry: {"value": 96, "unit": "%"}
